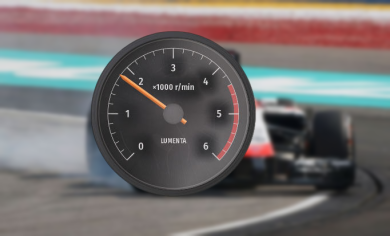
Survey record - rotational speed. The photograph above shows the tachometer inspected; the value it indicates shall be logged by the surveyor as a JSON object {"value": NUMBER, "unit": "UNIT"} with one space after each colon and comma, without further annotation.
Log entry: {"value": 1800, "unit": "rpm"}
